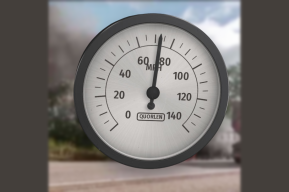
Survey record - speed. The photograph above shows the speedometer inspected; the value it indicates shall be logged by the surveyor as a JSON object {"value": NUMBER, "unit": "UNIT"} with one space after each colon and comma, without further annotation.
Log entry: {"value": 72.5, "unit": "mph"}
